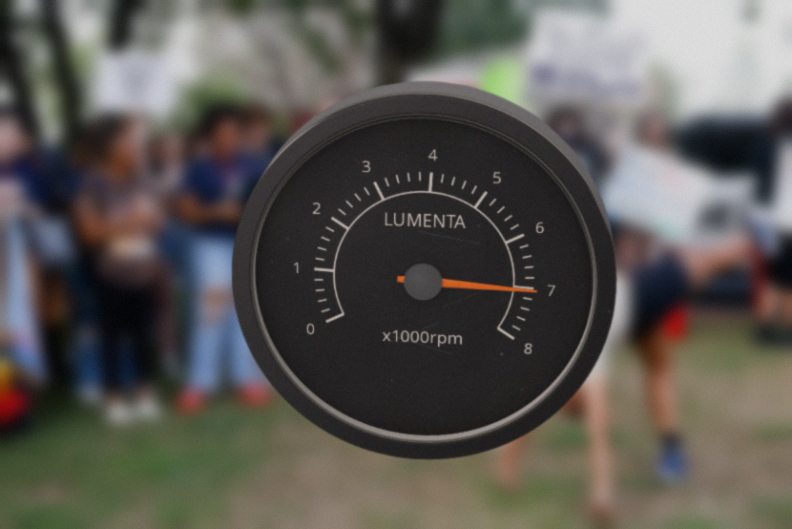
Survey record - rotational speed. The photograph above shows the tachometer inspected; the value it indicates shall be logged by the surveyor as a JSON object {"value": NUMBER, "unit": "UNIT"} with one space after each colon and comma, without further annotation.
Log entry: {"value": 7000, "unit": "rpm"}
